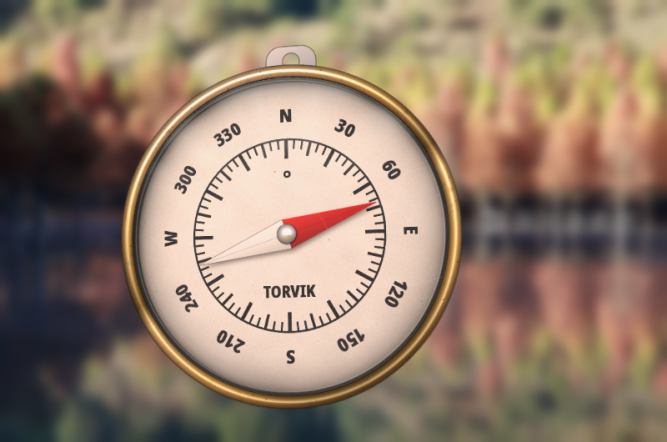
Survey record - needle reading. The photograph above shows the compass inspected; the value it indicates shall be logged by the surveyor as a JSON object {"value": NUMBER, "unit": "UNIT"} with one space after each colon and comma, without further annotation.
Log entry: {"value": 72.5, "unit": "°"}
